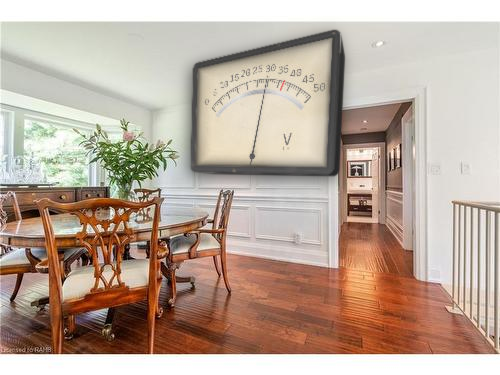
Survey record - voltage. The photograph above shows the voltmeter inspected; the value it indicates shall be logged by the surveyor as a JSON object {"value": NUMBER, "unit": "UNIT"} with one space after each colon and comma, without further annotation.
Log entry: {"value": 30, "unit": "V"}
